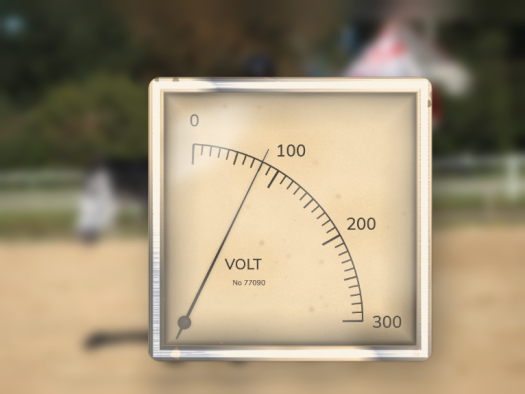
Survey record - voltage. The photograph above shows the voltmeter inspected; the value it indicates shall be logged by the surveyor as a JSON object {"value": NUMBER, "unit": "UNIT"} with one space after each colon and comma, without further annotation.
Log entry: {"value": 80, "unit": "V"}
